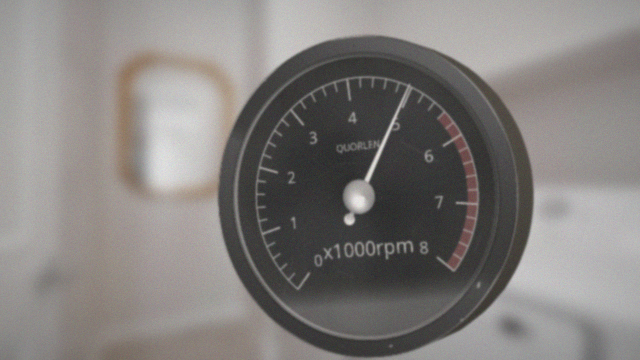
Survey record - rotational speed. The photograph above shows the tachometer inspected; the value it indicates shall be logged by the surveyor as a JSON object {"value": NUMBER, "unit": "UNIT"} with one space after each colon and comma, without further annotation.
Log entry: {"value": 5000, "unit": "rpm"}
